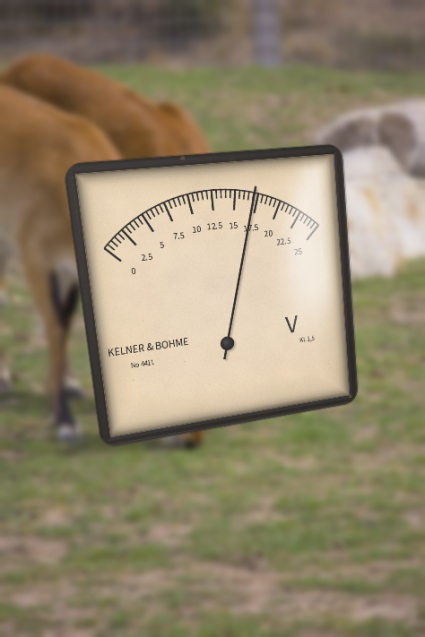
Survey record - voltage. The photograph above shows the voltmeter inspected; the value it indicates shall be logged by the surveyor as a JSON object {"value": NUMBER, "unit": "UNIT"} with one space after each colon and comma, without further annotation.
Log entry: {"value": 17, "unit": "V"}
